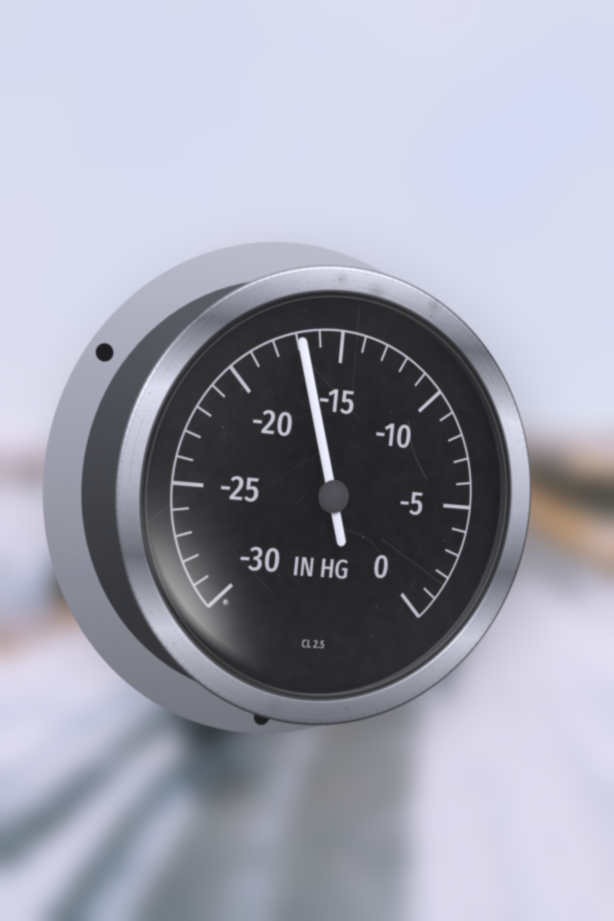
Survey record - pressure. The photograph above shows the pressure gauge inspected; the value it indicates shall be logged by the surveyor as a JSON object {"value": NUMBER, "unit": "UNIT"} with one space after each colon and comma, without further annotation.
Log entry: {"value": -17, "unit": "inHg"}
